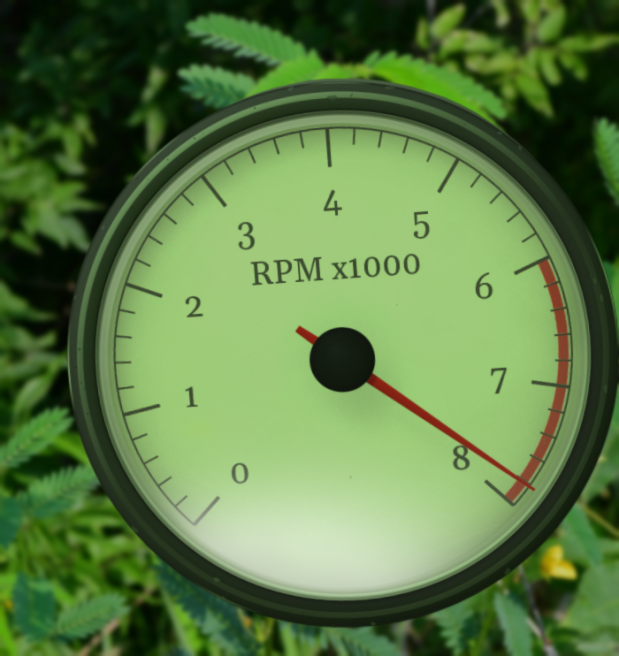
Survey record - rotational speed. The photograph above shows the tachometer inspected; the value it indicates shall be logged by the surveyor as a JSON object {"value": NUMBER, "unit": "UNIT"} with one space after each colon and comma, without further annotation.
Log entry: {"value": 7800, "unit": "rpm"}
